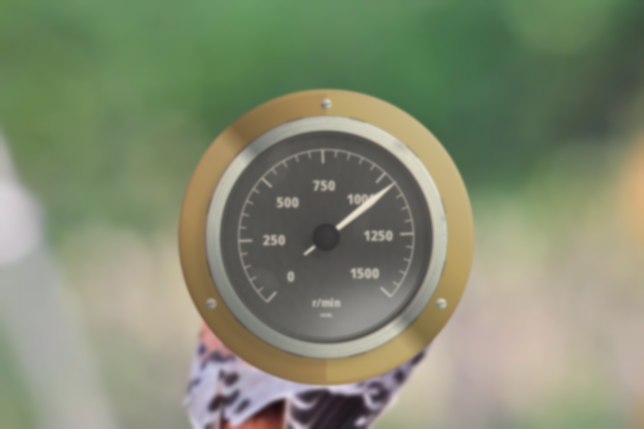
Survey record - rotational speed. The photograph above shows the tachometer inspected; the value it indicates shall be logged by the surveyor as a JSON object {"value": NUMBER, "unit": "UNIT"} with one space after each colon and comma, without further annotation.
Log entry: {"value": 1050, "unit": "rpm"}
